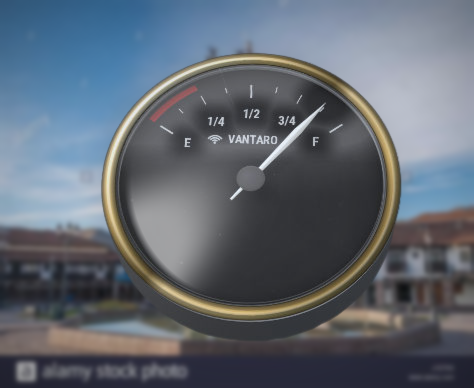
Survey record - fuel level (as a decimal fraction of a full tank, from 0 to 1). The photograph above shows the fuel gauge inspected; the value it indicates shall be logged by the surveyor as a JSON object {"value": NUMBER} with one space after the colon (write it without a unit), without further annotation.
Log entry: {"value": 0.875}
